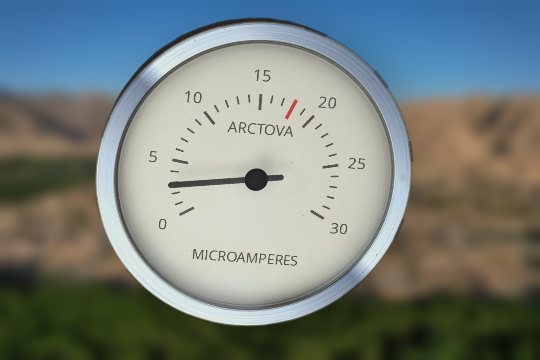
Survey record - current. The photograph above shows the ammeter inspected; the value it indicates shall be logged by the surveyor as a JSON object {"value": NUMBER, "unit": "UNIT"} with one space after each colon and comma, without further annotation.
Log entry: {"value": 3, "unit": "µA"}
